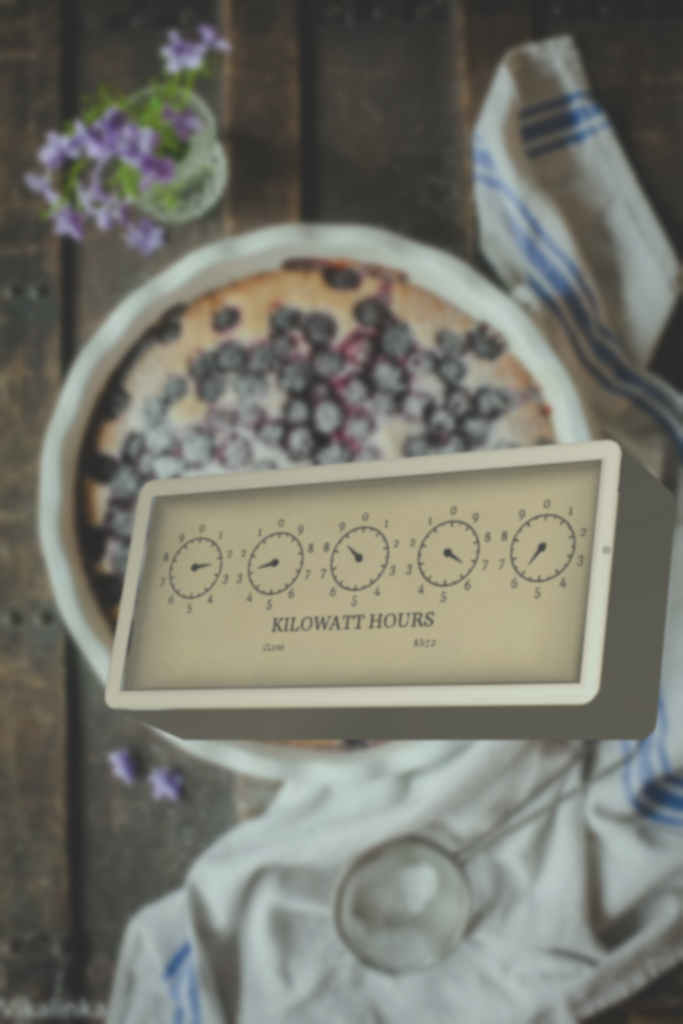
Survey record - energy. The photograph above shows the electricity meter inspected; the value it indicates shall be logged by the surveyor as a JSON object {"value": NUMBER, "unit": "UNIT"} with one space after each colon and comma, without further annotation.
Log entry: {"value": 22866, "unit": "kWh"}
